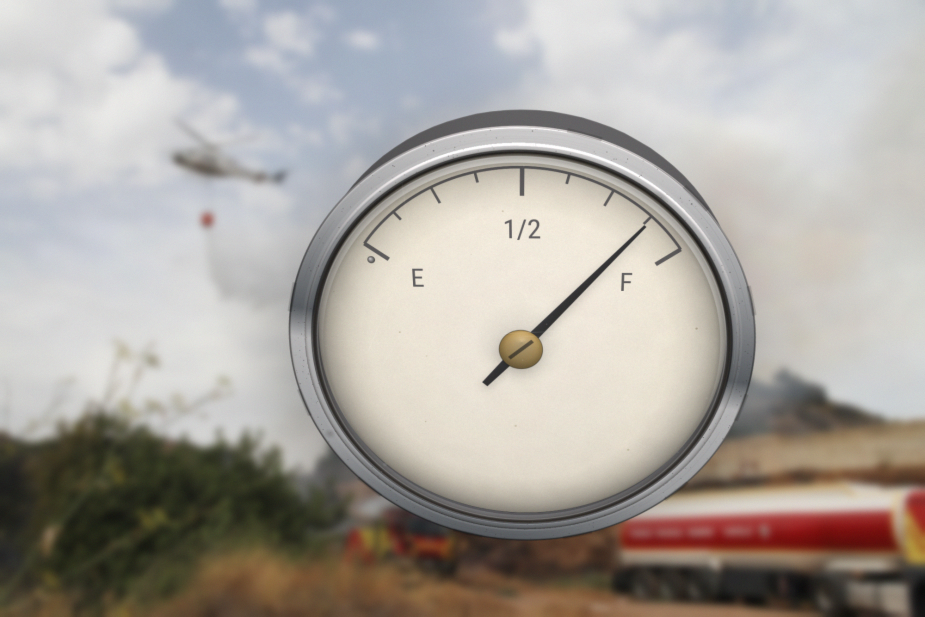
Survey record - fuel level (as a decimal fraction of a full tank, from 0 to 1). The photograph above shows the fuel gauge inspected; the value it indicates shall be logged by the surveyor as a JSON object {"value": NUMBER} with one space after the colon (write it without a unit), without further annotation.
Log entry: {"value": 0.875}
